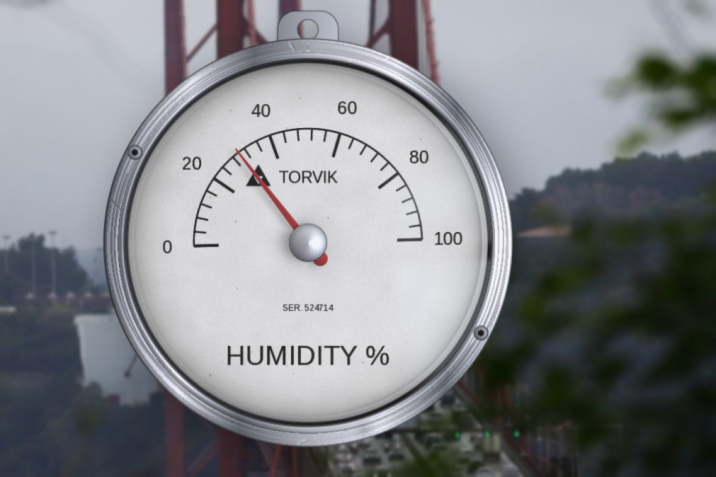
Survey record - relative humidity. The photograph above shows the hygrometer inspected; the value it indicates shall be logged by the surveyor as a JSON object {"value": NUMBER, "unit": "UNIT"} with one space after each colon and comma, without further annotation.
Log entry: {"value": 30, "unit": "%"}
